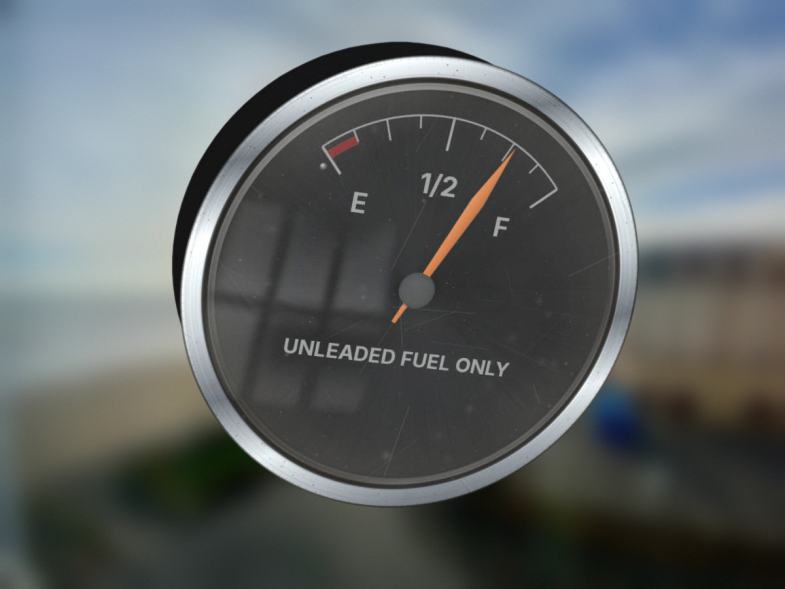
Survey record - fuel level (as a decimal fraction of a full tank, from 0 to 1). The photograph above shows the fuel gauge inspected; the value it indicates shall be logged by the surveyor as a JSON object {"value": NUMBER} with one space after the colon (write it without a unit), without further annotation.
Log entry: {"value": 0.75}
